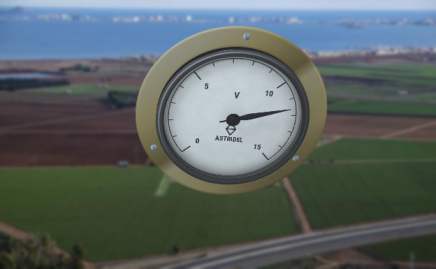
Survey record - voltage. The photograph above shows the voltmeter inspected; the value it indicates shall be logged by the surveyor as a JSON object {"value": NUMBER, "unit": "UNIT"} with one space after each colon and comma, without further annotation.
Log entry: {"value": 11.5, "unit": "V"}
